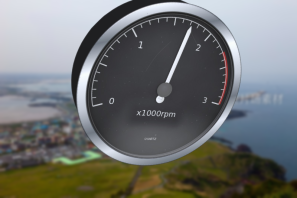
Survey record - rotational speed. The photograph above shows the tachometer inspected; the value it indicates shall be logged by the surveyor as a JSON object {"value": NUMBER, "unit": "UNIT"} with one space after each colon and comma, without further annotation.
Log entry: {"value": 1700, "unit": "rpm"}
